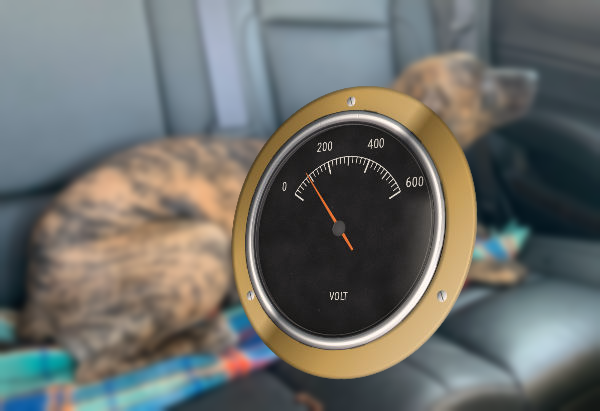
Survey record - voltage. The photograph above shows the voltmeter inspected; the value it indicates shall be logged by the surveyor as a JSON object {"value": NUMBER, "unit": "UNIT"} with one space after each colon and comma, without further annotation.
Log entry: {"value": 100, "unit": "V"}
